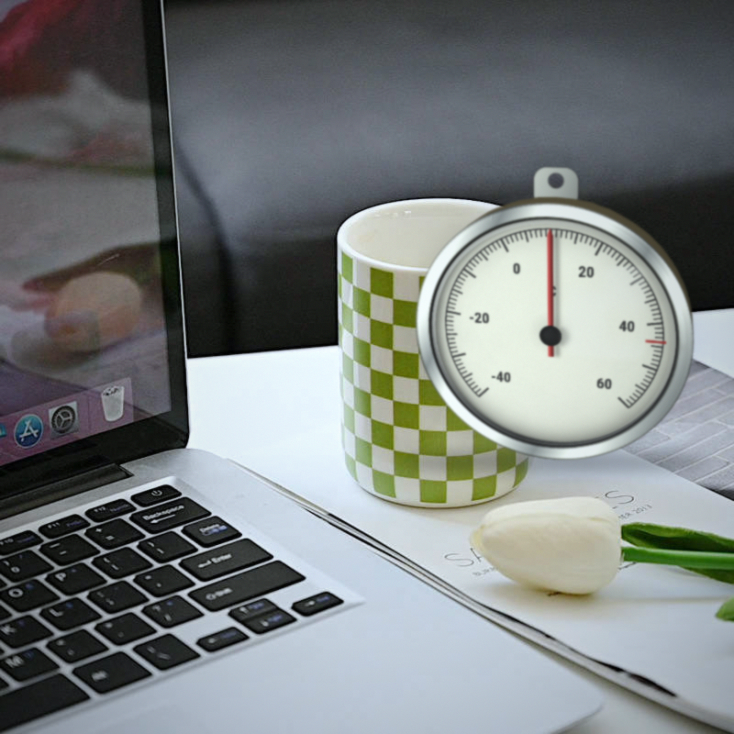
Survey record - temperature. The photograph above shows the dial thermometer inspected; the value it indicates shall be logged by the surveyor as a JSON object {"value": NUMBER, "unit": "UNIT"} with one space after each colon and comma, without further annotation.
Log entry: {"value": 10, "unit": "°C"}
